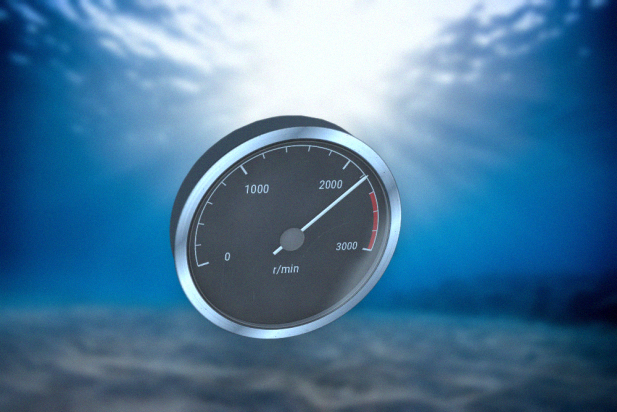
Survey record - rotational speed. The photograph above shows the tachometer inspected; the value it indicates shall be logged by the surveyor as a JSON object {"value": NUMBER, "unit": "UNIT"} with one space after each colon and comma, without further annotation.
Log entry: {"value": 2200, "unit": "rpm"}
